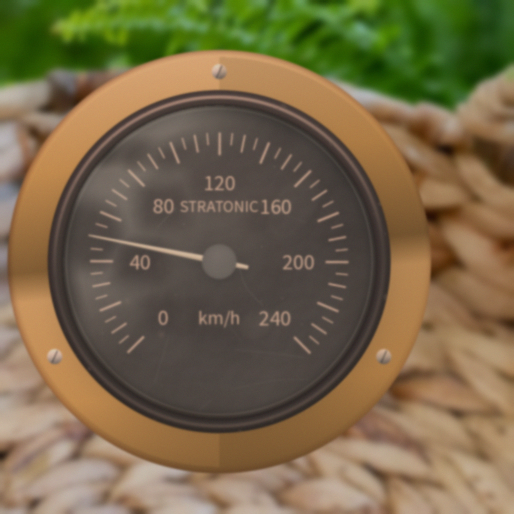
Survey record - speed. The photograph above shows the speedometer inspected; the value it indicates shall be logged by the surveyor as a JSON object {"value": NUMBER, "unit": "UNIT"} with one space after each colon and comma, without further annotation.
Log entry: {"value": 50, "unit": "km/h"}
